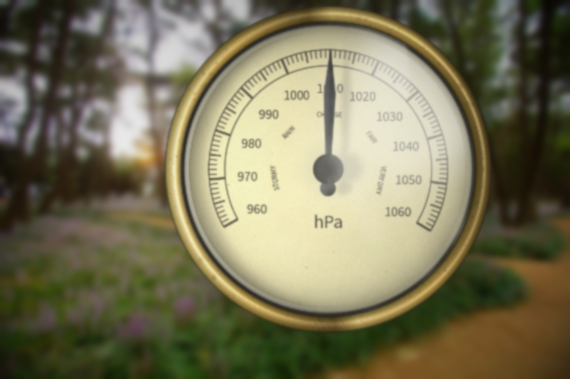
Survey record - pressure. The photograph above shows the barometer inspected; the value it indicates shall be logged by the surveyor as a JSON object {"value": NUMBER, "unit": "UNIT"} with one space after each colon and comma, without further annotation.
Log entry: {"value": 1010, "unit": "hPa"}
